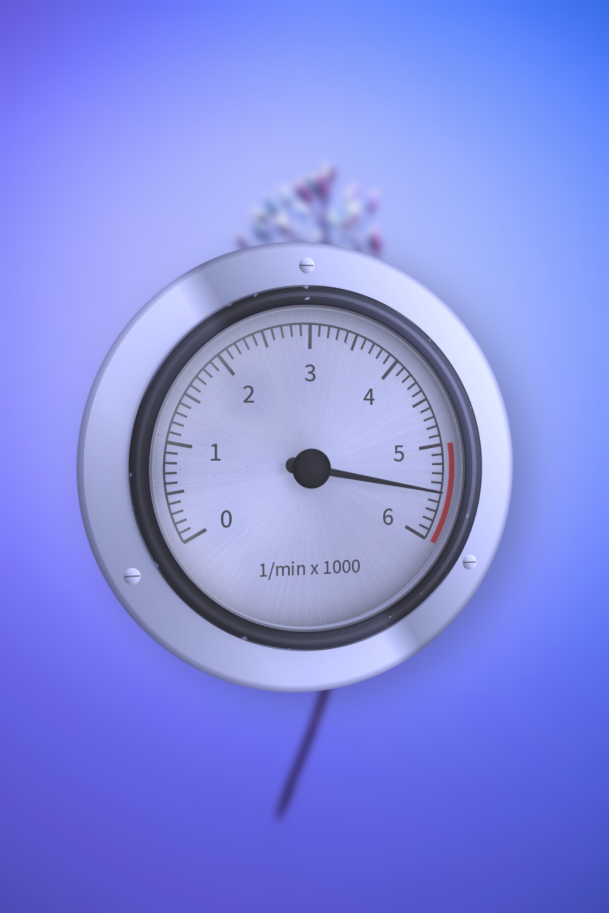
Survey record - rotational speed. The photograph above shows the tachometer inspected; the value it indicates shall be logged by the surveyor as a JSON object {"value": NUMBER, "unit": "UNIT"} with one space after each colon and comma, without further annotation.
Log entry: {"value": 5500, "unit": "rpm"}
